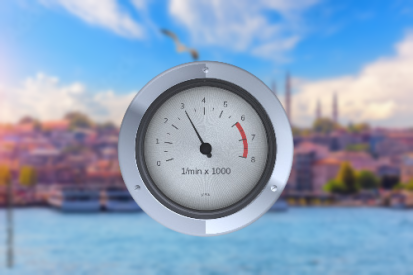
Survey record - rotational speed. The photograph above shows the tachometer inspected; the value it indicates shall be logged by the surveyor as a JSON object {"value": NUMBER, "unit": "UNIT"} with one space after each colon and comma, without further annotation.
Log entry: {"value": 3000, "unit": "rpm"}
